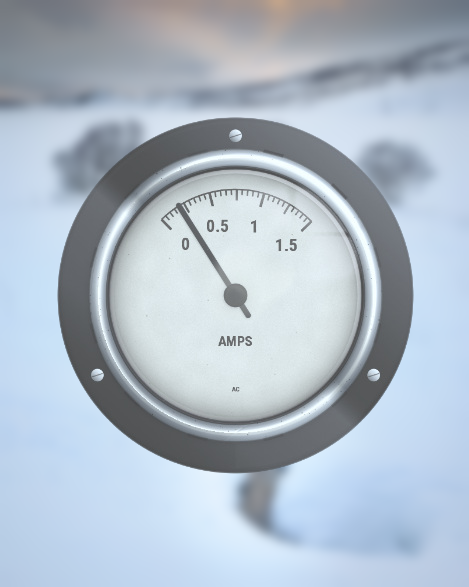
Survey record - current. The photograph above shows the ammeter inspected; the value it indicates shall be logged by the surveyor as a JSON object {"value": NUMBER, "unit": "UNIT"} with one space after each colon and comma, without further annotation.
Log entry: {"value": 0.2, "unit": "A"}
